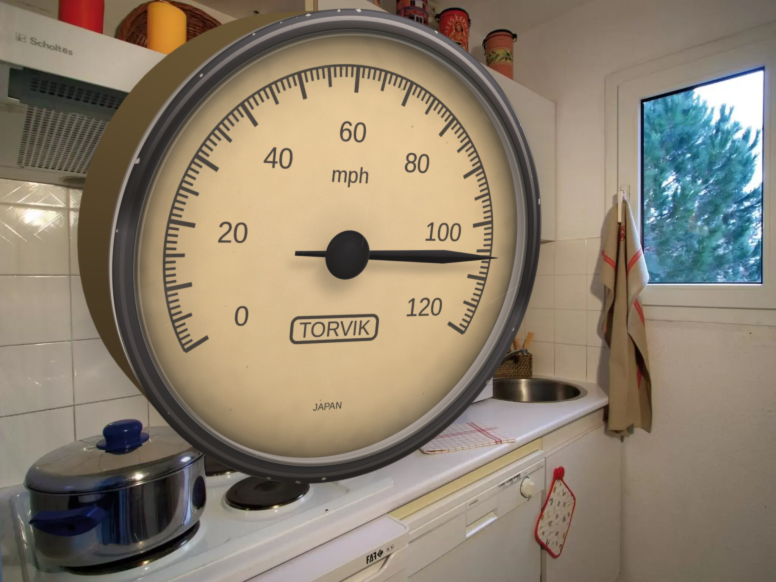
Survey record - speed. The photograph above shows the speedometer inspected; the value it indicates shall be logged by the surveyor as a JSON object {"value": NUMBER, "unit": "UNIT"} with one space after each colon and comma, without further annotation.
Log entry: {"value": 106, "unit": "mph"}
